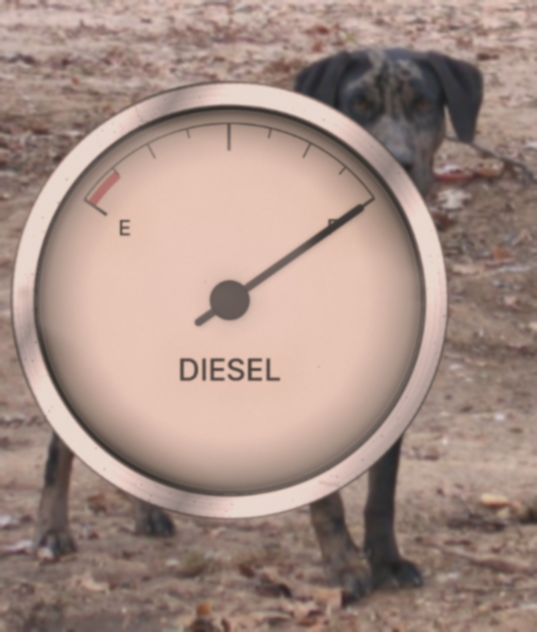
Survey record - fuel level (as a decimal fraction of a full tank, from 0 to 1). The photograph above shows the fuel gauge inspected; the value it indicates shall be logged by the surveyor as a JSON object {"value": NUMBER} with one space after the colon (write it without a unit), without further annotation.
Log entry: {"value": 1}
